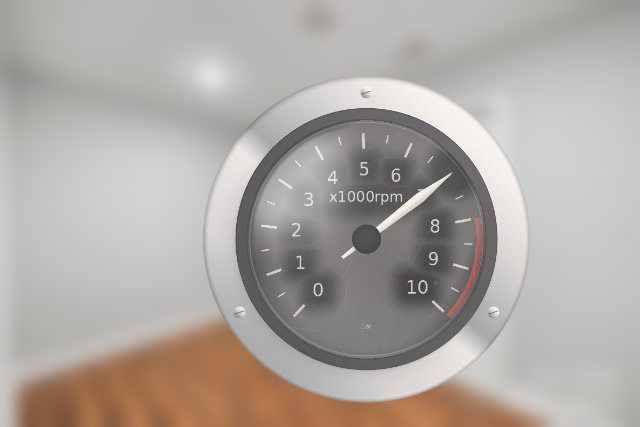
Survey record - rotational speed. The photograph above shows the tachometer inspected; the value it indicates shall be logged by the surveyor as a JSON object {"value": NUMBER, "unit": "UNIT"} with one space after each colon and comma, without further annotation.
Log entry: {"value": 7000, "unit": "rpm"}
